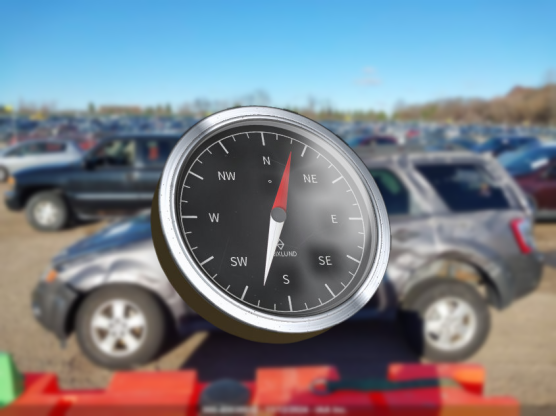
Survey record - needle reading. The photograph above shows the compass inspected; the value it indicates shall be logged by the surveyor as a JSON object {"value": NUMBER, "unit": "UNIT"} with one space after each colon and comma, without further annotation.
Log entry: {"value": 20, "unit": "°"}
